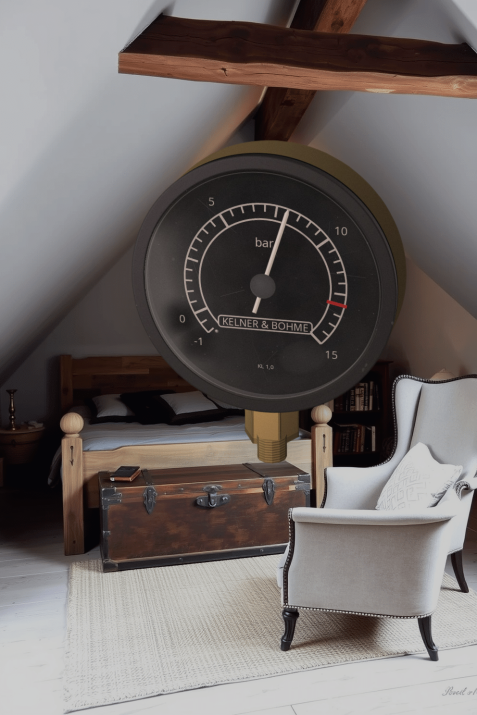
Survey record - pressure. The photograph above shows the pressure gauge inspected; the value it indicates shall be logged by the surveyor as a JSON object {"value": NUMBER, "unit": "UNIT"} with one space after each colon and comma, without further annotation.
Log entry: {"value": 8, "unit": "bar"}
